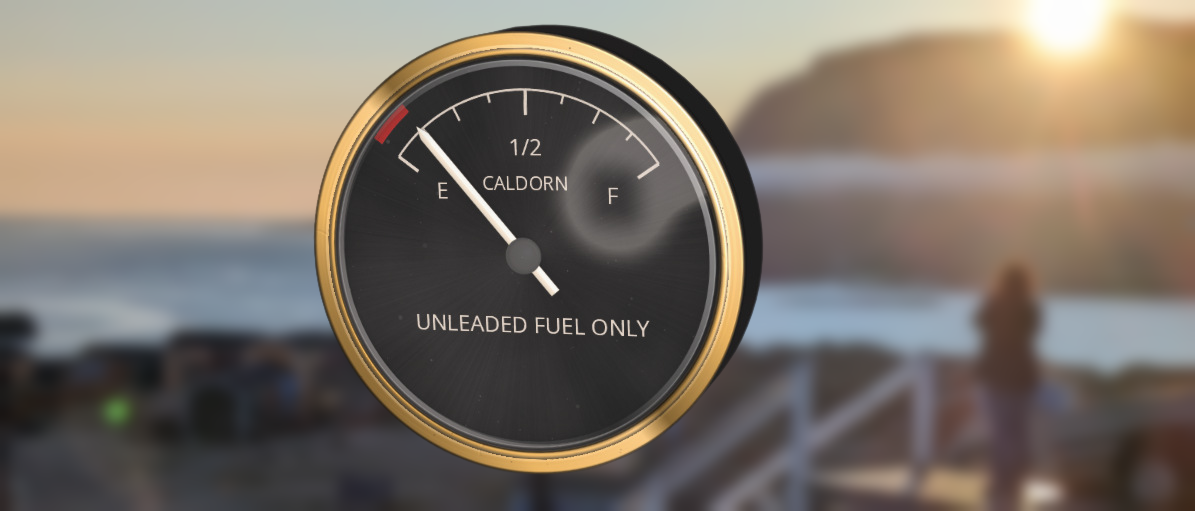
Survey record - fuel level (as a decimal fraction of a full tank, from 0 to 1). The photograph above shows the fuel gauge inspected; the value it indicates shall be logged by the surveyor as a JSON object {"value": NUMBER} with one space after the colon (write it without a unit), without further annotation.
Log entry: {"value": 0.125}
